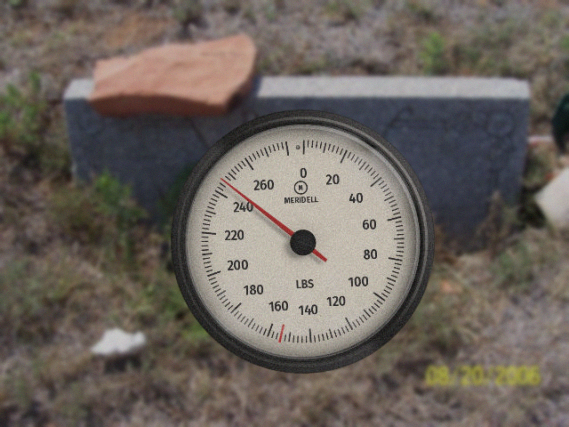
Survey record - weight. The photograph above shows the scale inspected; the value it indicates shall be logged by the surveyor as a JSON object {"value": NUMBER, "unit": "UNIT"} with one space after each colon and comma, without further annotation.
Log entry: {"value": 246, "unit": "lb"}
